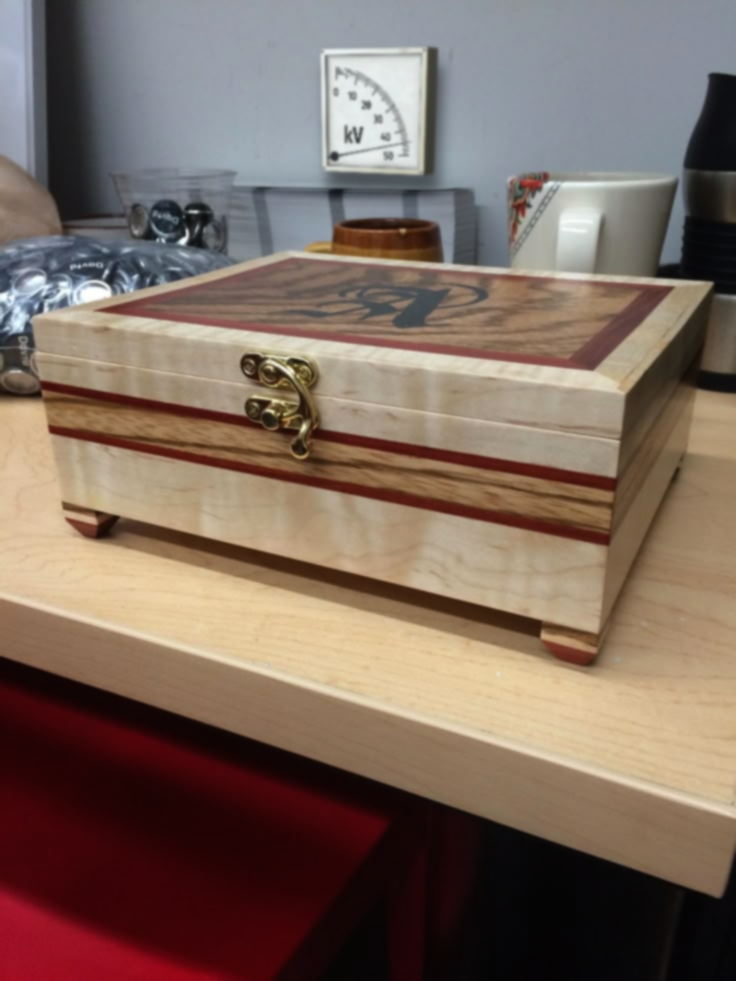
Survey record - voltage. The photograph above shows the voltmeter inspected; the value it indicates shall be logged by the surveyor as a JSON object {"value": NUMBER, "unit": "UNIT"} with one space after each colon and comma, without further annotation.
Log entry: {"value": 45, "unit": "kV"}
